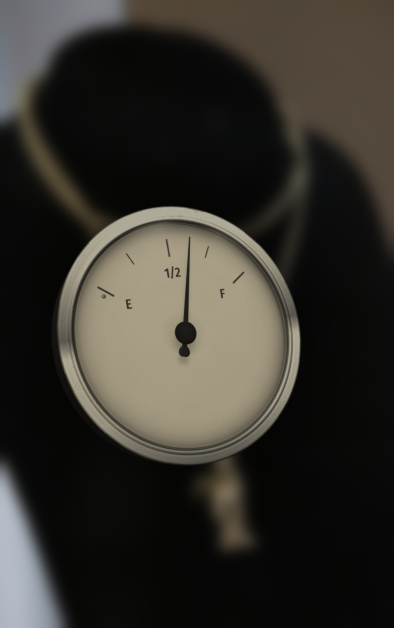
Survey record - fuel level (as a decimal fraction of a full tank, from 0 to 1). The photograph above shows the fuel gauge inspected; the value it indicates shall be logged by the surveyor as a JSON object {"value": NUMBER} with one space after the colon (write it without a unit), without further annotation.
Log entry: {"value": 0.625}
